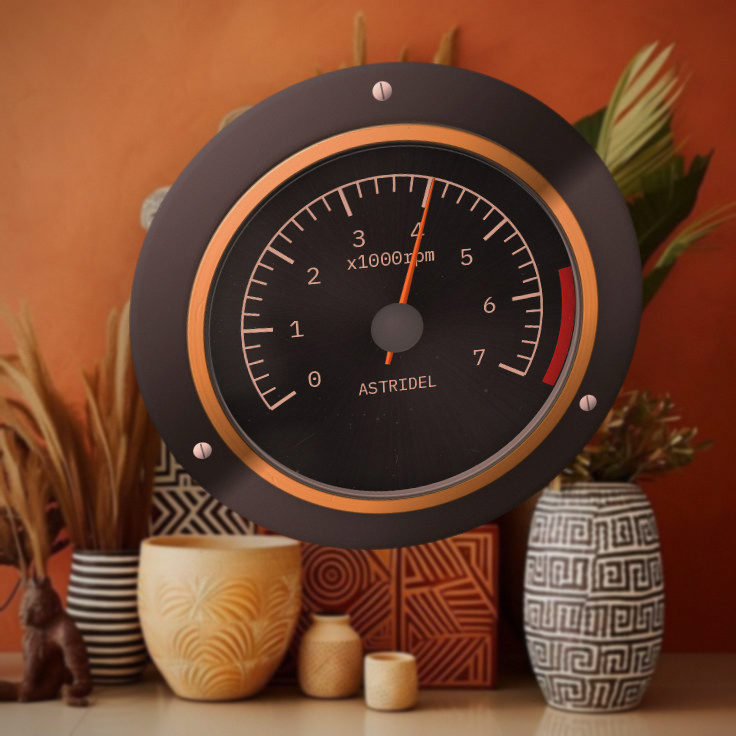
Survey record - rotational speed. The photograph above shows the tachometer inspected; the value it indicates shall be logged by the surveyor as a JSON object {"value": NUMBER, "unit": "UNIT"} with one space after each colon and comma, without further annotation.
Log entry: {"value": 4000, "unit": "rpm"}
